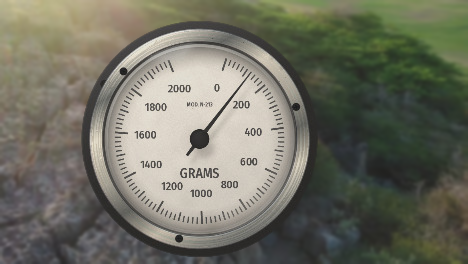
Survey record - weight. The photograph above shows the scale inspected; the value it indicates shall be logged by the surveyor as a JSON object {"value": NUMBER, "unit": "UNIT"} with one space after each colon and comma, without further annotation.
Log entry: {"value": 120, "unit": "g"}
